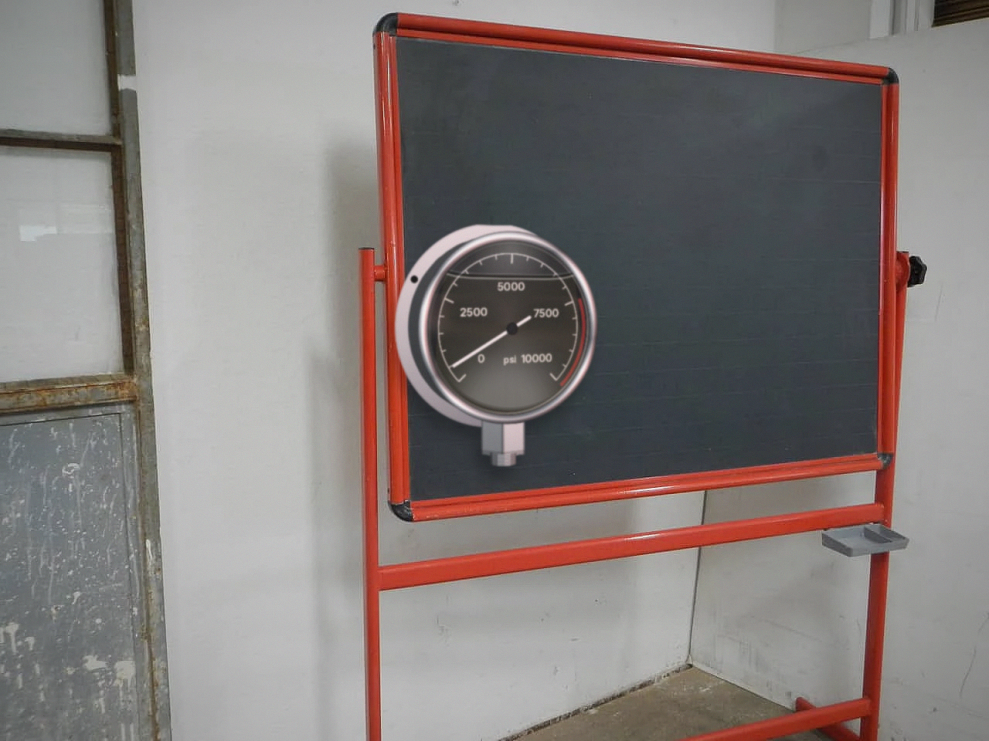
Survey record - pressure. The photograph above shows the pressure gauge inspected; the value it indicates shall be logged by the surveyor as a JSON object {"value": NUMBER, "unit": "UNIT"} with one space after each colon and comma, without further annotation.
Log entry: {"value": 500, "unit": "psi"}
